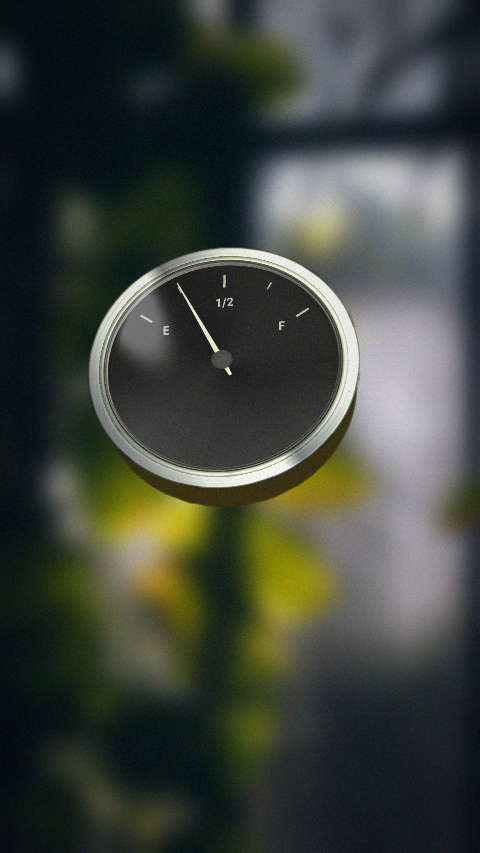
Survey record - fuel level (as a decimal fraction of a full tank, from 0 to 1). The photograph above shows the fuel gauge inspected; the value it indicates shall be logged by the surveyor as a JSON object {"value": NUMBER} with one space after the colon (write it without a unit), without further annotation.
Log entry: {"value": 0.25}
